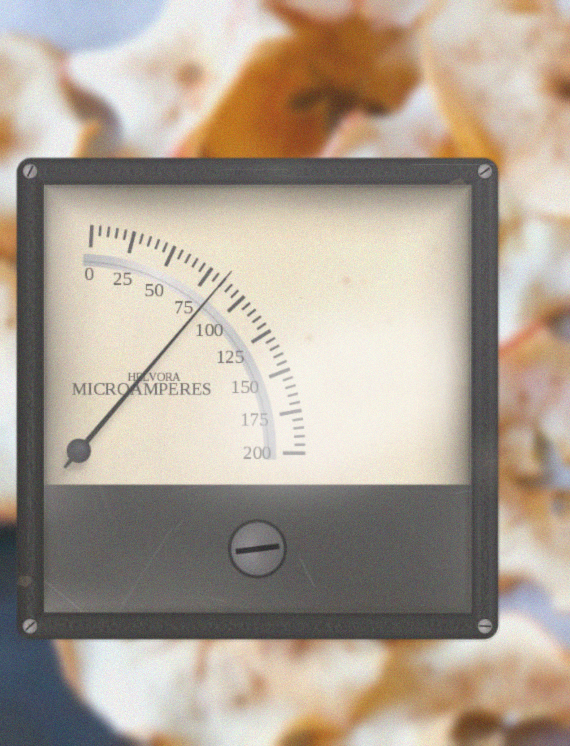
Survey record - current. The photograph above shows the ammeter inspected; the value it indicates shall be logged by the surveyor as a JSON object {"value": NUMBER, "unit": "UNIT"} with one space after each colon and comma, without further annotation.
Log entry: {"value": 85, "unit": "µA"}
